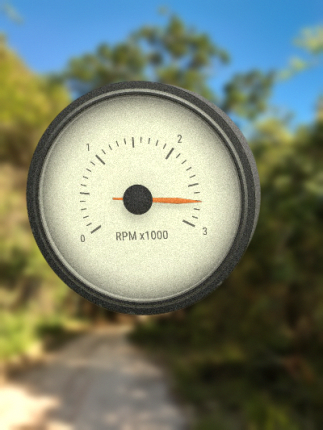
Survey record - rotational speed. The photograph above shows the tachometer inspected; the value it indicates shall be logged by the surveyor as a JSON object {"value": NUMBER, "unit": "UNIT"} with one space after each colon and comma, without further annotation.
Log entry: {"value": 2700, "unit": "rpm"}
